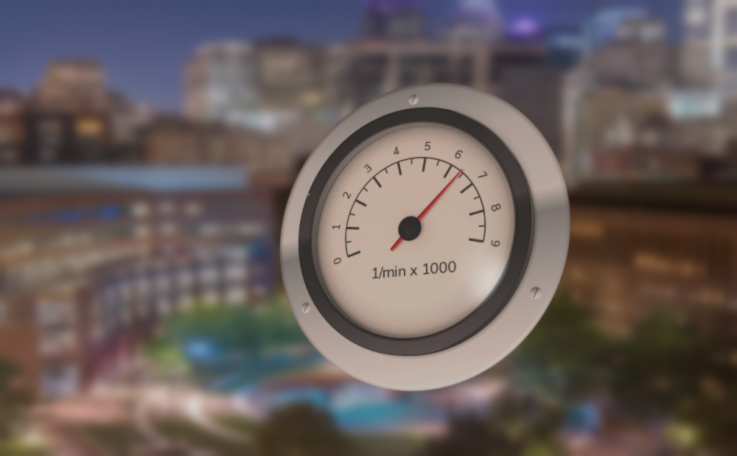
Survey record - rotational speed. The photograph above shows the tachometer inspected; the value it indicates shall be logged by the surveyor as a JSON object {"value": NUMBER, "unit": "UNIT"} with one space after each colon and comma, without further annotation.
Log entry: {"value": 6500, "unit": "rpm"}
